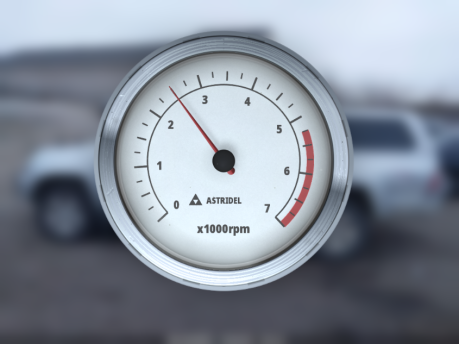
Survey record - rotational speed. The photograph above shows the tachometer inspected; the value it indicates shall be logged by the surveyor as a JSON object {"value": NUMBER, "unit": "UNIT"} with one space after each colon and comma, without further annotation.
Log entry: {"value": 2500, "unit": "rpm"}
